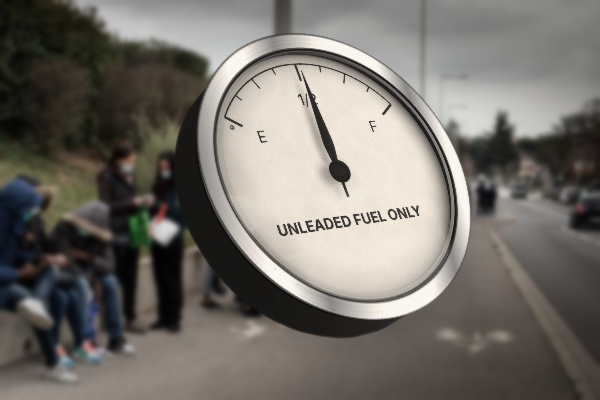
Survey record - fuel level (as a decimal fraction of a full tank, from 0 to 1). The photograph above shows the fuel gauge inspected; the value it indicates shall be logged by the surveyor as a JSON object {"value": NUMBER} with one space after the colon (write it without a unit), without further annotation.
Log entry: {"value": 0.5}
